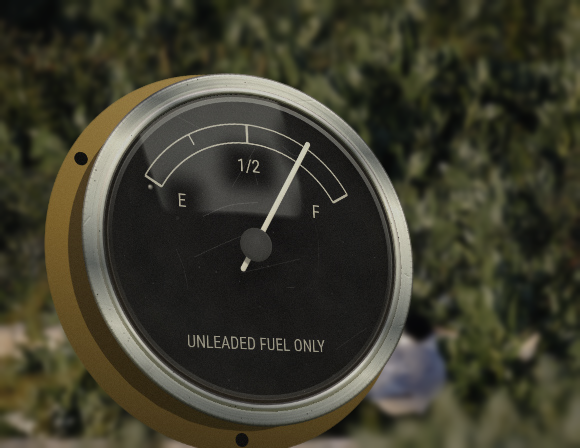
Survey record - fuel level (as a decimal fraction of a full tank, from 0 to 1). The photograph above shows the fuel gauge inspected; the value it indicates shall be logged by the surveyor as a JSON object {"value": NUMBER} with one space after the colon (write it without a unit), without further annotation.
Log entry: {"value": 0.75}
